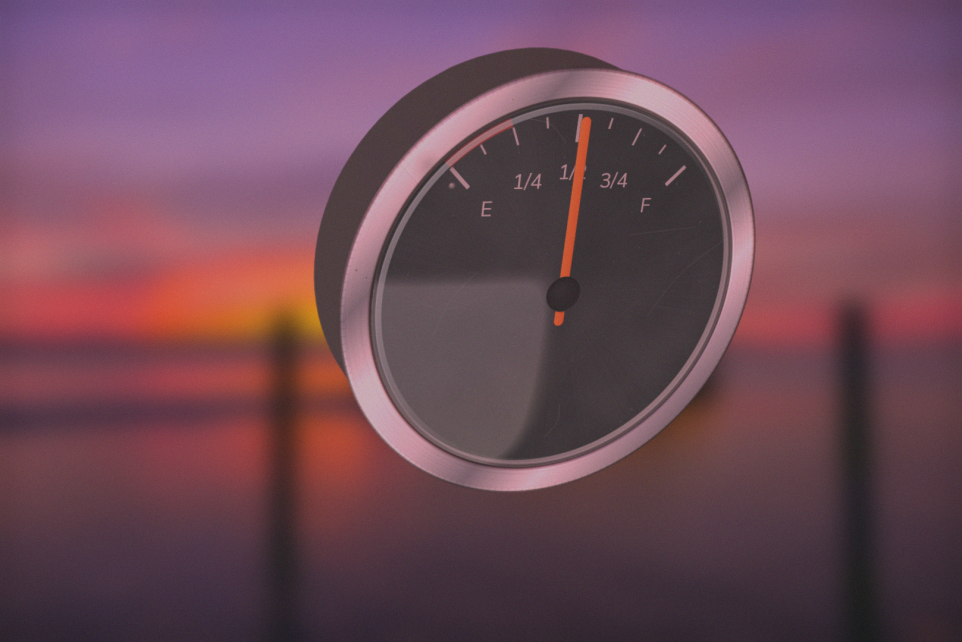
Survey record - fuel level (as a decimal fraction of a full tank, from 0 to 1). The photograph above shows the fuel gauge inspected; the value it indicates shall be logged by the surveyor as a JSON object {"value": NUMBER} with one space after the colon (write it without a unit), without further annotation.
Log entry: {"value": 0.5}
